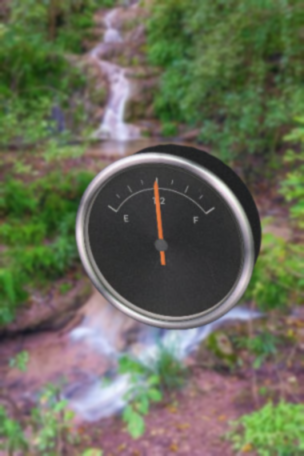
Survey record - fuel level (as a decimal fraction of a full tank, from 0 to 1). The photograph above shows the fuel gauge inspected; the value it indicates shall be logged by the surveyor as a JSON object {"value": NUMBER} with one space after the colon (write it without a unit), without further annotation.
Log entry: {"value": 0.5}
